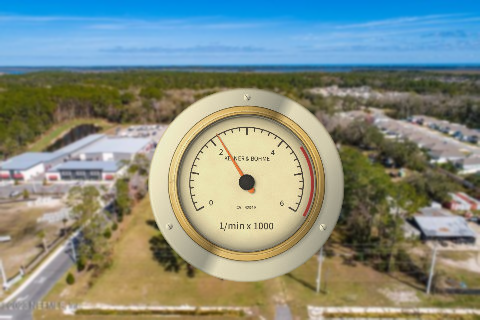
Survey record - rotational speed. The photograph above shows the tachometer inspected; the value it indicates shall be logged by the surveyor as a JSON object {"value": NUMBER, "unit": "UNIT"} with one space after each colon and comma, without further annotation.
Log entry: {"value": 2200, "unit": "rpm"}
